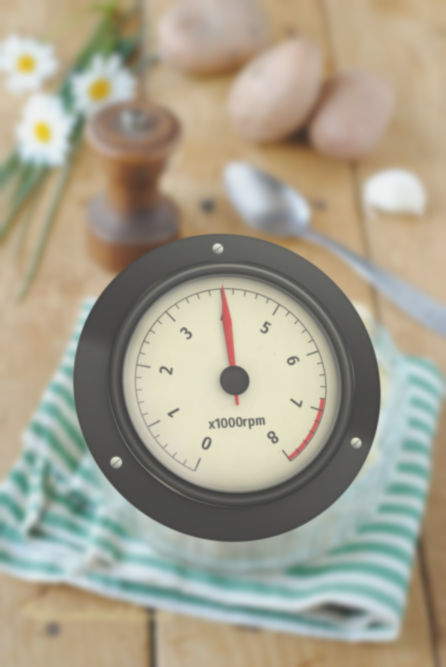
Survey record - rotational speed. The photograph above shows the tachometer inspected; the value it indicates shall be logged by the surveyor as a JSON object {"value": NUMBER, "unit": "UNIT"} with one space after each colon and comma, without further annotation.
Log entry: {"value": 4000, "unit": "rpm"}
